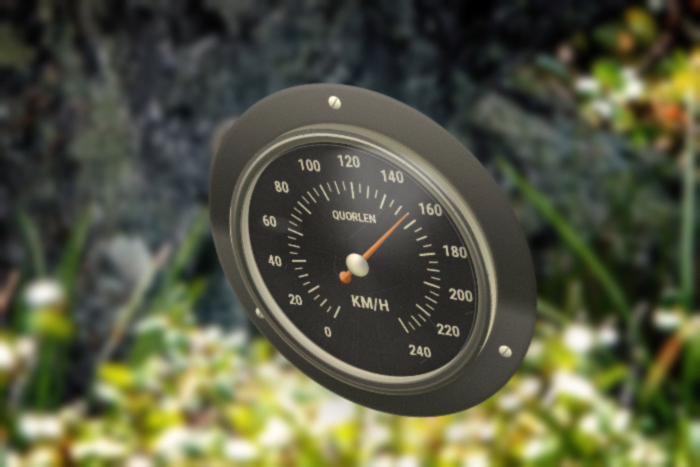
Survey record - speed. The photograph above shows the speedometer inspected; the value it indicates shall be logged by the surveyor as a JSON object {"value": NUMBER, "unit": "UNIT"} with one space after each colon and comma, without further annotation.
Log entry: {"value": 155, "unit": "km/h"}
